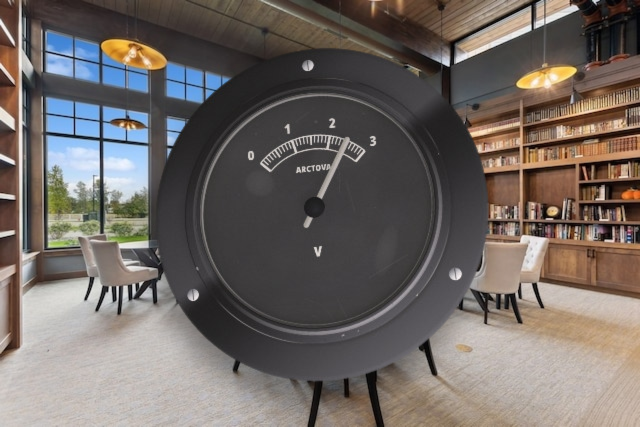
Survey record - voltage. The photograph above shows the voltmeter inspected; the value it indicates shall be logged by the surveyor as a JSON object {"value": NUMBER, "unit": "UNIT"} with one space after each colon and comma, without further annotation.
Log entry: {"value": 2.5, "unit": "V"}
